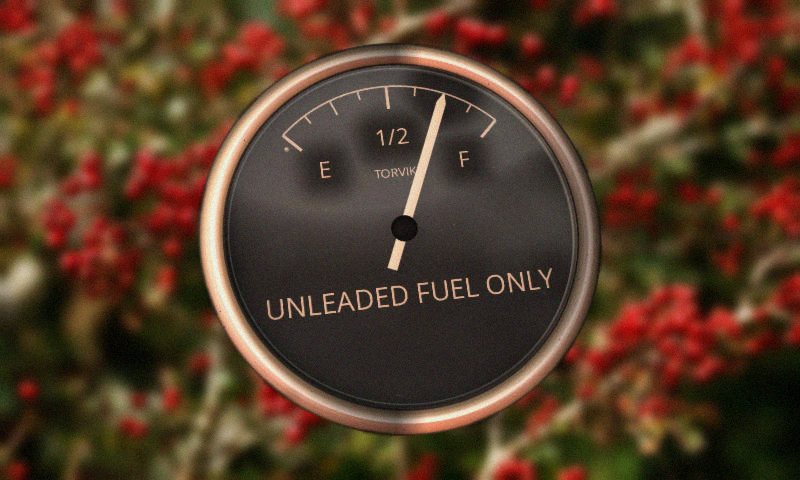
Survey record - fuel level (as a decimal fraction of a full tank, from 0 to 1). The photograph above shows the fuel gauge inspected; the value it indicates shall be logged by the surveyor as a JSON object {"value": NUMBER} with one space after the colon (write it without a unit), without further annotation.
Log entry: {"value": 0.75}
